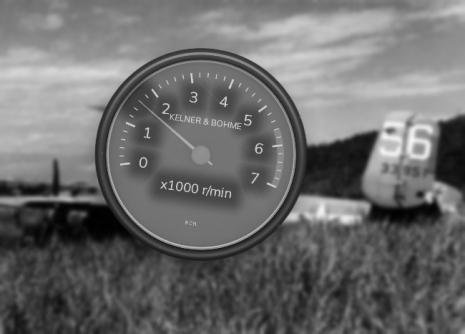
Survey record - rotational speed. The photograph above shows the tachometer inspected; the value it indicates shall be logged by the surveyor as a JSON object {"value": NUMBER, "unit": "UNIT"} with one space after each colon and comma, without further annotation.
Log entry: {"value": 1600, "unit": "rpm"}
